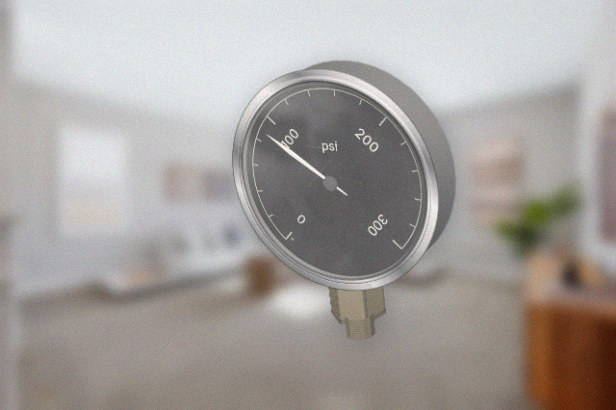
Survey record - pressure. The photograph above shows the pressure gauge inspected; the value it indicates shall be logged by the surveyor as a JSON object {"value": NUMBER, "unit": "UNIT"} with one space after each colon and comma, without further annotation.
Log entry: {"value": 90, "unit": "psi"}
